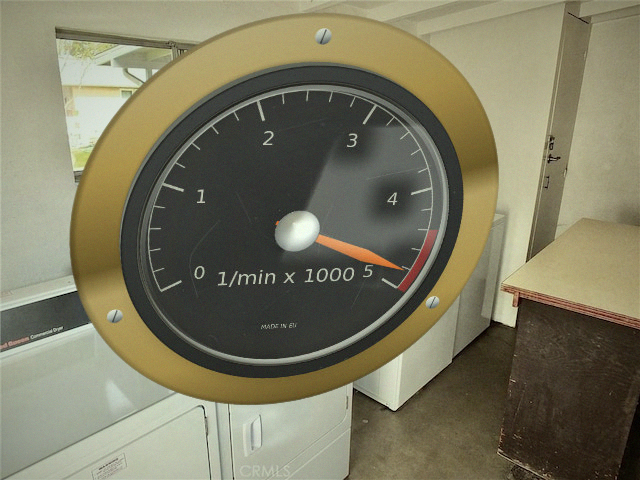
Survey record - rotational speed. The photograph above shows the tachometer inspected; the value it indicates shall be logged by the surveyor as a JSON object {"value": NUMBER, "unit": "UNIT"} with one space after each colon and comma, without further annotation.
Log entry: {"value": 4800, "unit": "rpm"}
